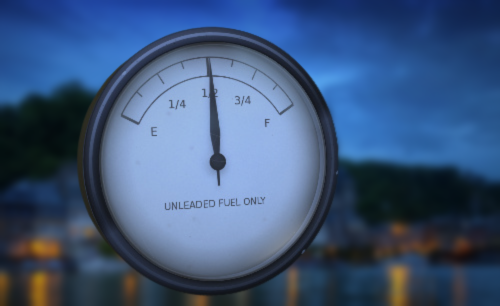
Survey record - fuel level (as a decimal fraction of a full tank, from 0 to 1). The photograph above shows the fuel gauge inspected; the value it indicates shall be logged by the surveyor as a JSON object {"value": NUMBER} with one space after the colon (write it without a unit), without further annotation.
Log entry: {"value": 0.5}
